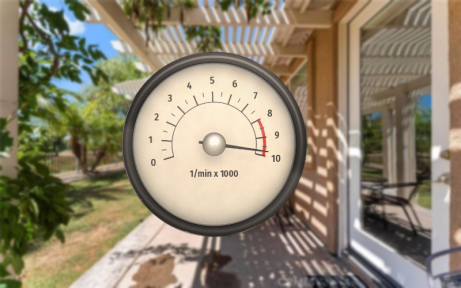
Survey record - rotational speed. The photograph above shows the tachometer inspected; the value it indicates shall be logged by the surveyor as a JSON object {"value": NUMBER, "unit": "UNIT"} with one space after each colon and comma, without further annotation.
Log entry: {"value": 9750, "unit": "rpm"}
